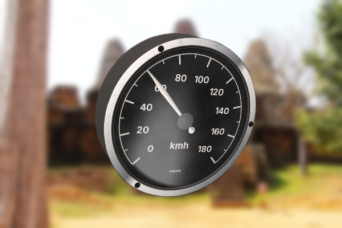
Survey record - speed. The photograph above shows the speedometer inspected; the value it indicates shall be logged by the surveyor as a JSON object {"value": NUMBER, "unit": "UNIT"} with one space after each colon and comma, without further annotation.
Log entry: {"value": 60, "unit": "km/h"}
